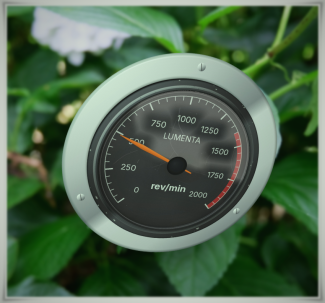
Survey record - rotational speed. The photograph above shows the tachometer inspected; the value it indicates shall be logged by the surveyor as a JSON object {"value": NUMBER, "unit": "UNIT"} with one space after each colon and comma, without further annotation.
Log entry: {"value": 500, "unit": "rpm"}
